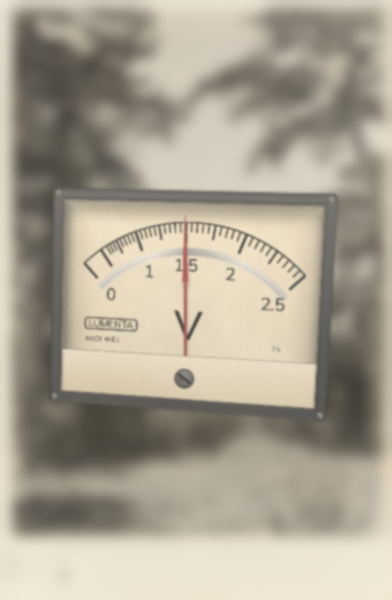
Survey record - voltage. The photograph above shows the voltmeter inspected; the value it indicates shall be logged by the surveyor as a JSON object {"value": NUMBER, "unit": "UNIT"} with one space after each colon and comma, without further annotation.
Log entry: {"value": 1.5, "unit": "V"}
